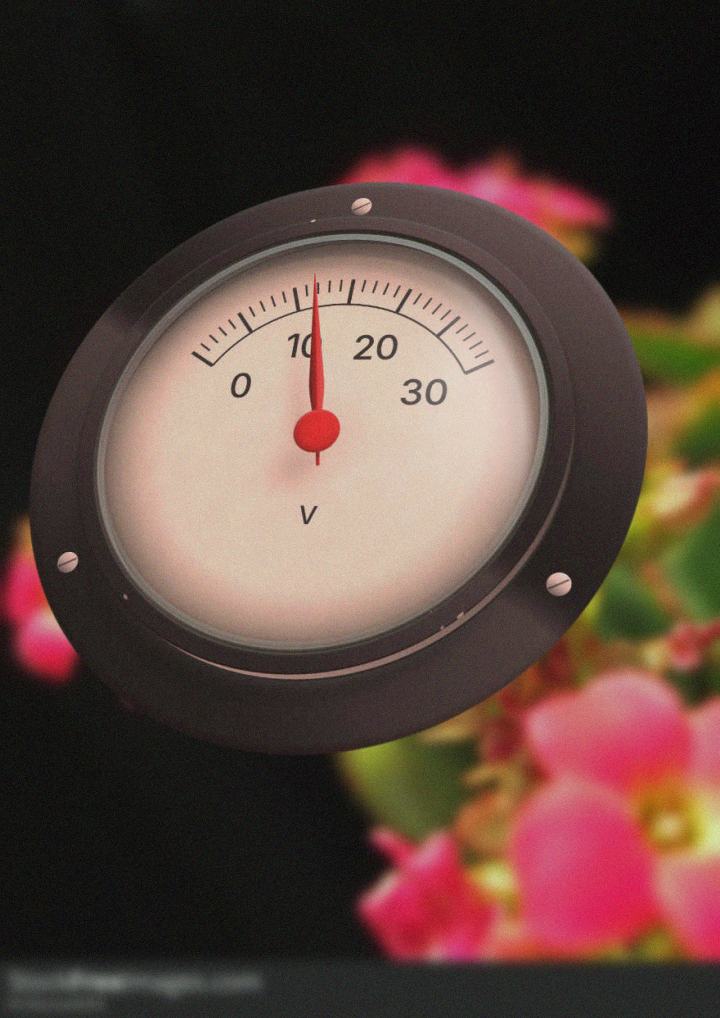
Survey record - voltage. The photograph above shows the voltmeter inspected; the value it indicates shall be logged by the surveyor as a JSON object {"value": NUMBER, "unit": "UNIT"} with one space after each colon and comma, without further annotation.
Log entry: {"value": 12, "unit": "V"}
